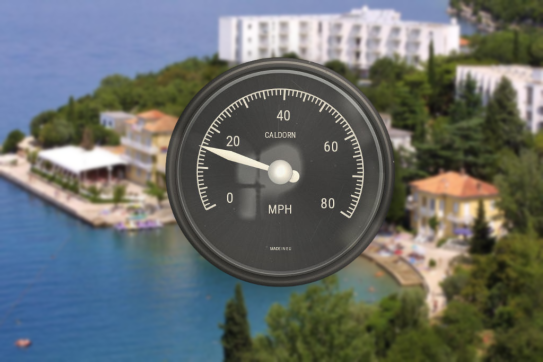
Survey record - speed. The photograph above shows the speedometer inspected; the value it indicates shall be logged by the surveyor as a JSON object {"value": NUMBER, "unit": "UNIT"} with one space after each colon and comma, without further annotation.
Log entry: {"value": 15, "unit": "mph"}
